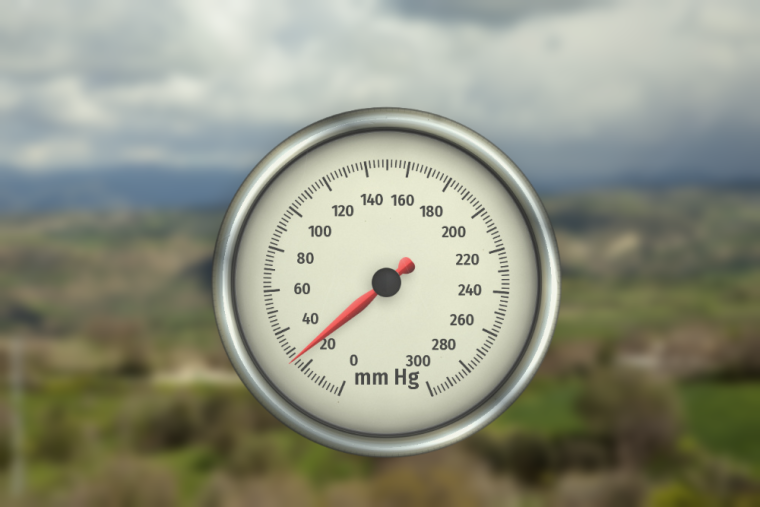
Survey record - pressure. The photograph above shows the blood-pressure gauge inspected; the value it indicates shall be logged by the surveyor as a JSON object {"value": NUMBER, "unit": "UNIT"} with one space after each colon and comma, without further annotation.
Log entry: {"value": 26, "unit": "mmHg"}
